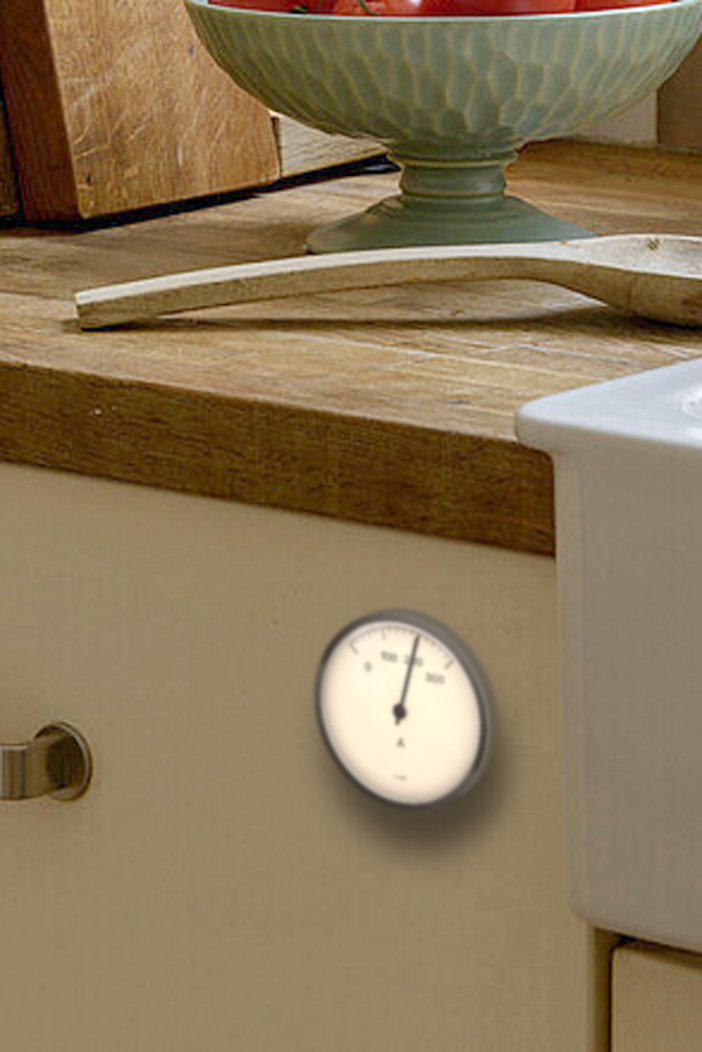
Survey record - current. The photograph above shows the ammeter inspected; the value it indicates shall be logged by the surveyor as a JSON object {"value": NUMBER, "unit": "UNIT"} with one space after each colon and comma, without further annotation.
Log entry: {"value": 200, "unit": "A"}
